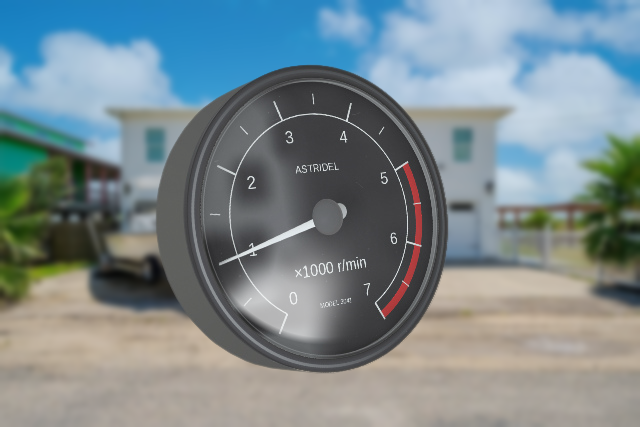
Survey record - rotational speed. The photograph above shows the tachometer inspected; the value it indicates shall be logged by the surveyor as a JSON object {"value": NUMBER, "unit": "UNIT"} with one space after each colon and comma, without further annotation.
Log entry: {"value": 1000, "unit": "rpm"}
